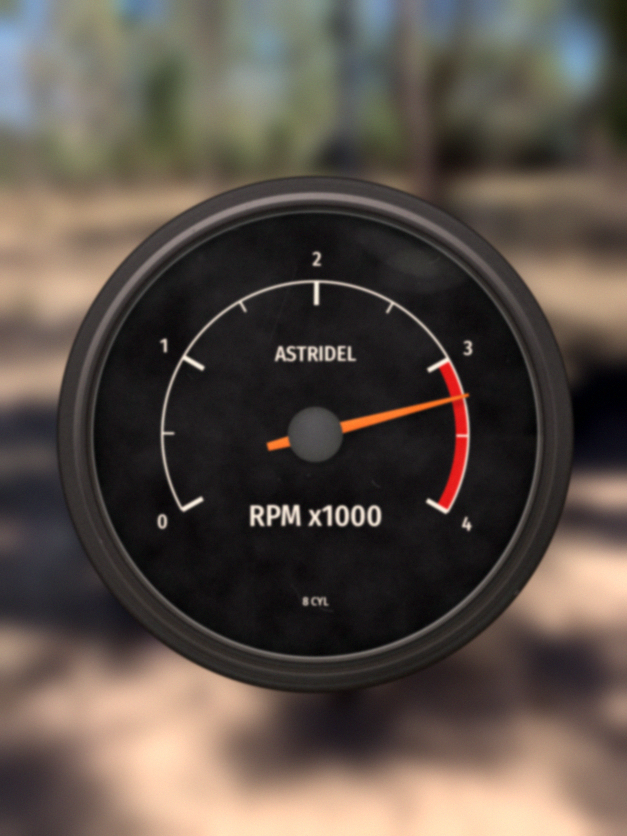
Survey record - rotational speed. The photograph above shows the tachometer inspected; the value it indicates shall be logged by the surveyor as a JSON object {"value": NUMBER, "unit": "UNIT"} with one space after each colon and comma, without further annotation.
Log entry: {"value": 3250, "unit": "rpm"}
